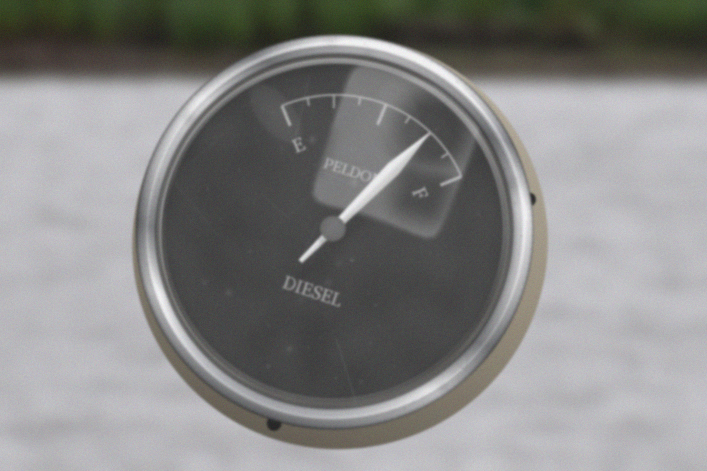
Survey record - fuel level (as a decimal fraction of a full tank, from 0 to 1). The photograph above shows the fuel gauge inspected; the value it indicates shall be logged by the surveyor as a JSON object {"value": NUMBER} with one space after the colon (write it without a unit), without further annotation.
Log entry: {"value": 0.75}
